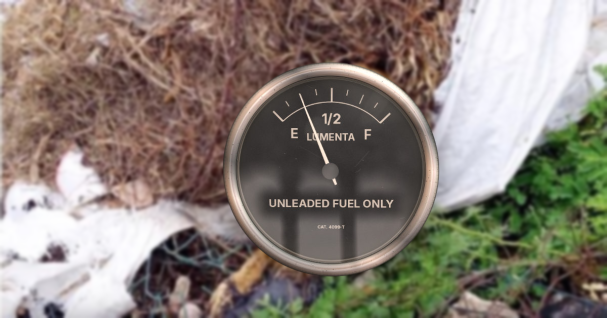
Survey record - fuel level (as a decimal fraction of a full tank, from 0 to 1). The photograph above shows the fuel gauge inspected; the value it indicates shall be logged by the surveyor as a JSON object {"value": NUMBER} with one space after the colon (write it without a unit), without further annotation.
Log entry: {"value": 0.25}
